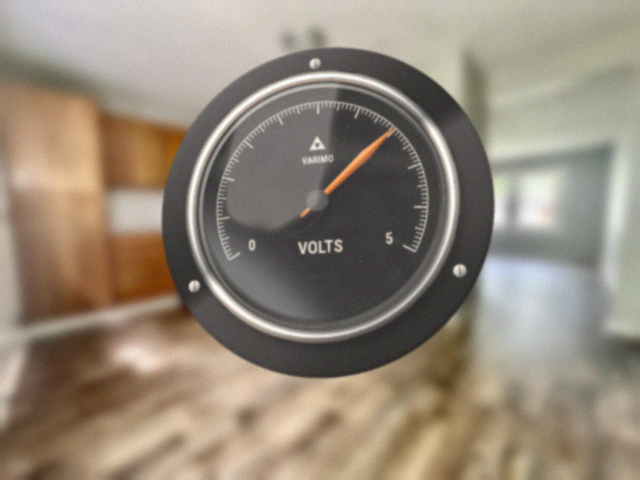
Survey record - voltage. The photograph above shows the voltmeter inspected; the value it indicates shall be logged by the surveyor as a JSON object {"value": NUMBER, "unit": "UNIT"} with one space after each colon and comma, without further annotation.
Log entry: {"value": 3.5, "unit": "V"}
